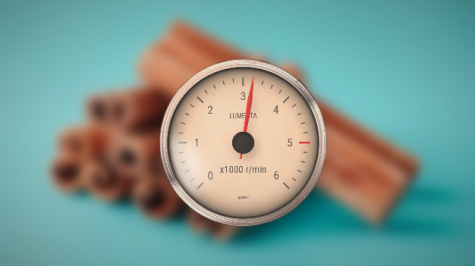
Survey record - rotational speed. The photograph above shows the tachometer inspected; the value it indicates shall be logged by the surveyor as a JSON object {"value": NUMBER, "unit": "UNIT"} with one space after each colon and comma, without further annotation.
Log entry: {"value": 3200, "unit": "rpm"}
